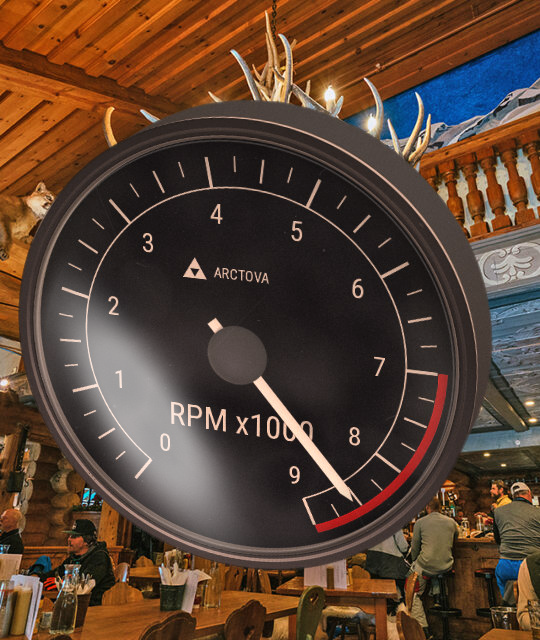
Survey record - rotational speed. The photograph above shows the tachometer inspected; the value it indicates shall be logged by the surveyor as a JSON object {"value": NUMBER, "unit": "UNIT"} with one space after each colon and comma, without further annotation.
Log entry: {"value": 8500, "unit": "rpm"}
